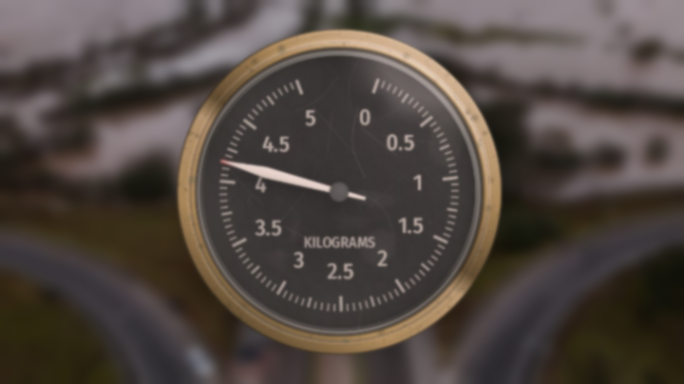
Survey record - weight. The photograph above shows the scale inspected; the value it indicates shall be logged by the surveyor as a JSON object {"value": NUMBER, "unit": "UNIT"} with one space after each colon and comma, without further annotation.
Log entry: {"value": 4.15, "unit": "kg"}
